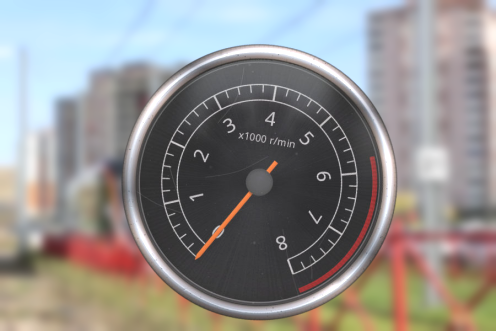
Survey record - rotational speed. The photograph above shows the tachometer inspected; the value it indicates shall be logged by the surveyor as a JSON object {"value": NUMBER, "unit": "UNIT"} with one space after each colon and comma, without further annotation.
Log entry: {"value": 0, "unit": "rpm"}
